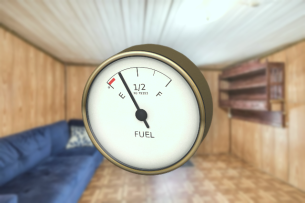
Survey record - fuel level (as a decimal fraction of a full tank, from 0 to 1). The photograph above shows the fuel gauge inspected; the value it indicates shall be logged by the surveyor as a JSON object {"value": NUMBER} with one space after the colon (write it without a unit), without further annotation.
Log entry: {"value": 0.25}
